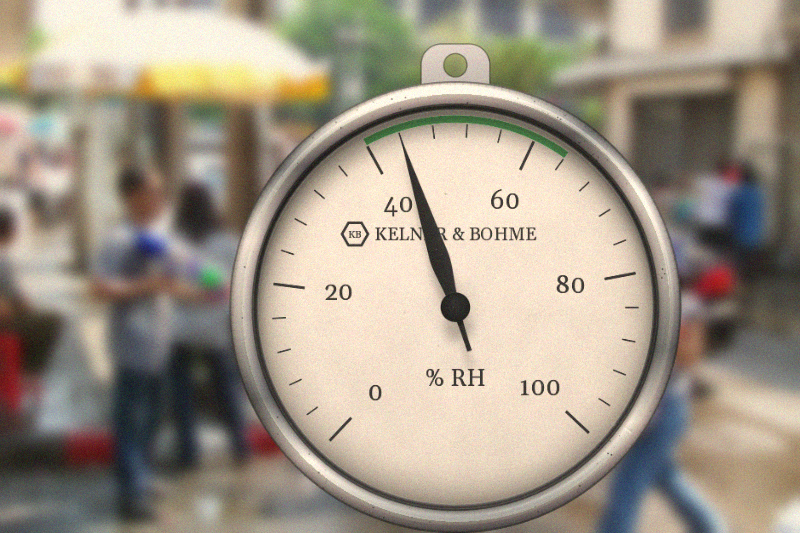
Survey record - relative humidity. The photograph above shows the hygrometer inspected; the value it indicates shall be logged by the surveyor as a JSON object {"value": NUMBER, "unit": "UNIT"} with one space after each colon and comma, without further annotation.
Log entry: {"value": 44, "unit": "%"}
